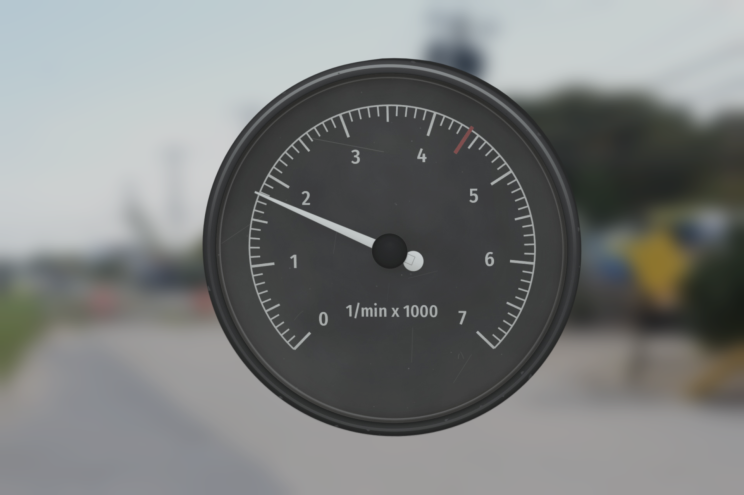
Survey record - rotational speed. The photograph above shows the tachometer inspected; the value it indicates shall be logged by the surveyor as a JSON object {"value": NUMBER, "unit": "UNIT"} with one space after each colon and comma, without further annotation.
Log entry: {"value": 1800, "unit": "rpm"}
